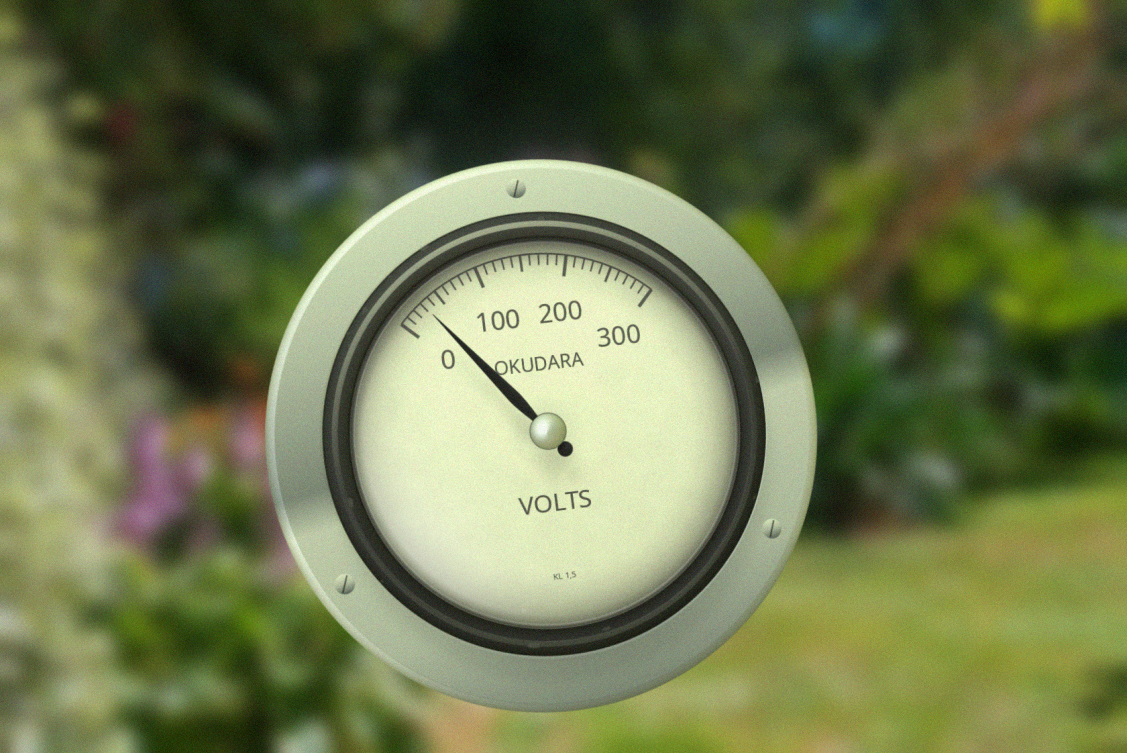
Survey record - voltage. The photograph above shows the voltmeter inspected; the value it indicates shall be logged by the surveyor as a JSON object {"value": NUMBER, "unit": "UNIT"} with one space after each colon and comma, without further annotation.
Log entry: {"value": 30, "unit": "V"}
